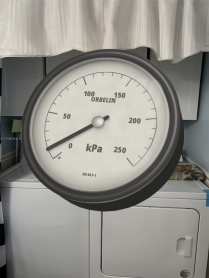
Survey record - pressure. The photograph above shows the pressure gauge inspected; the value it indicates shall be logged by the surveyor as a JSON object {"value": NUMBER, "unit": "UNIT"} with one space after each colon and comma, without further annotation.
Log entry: {"value": 10, "unit": "kPa"}
